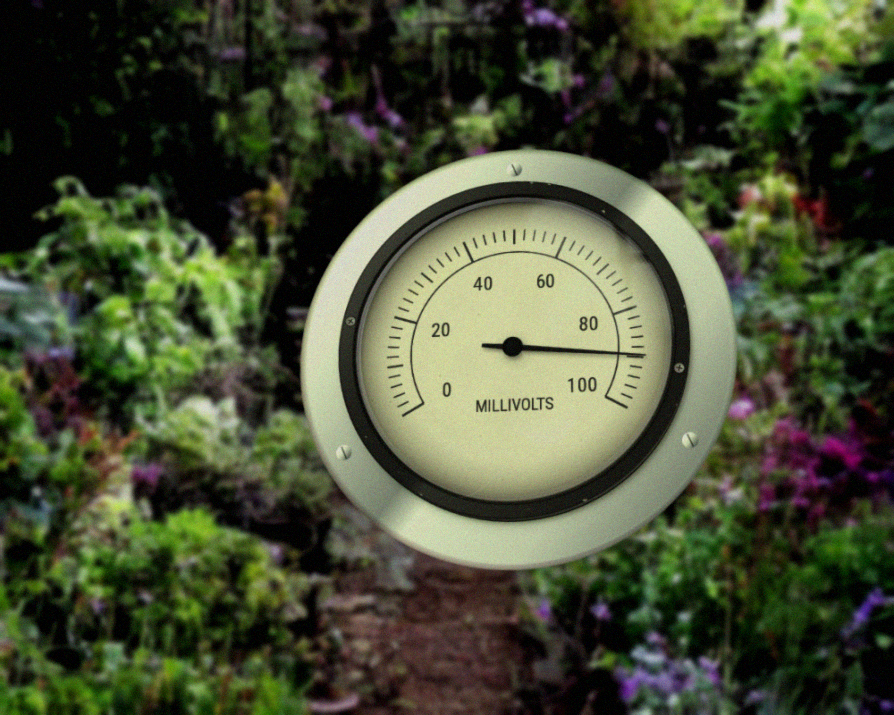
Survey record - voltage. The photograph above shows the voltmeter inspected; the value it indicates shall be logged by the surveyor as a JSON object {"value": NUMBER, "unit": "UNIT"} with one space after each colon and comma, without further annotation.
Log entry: {"value": 90, "unit": "mV"}
